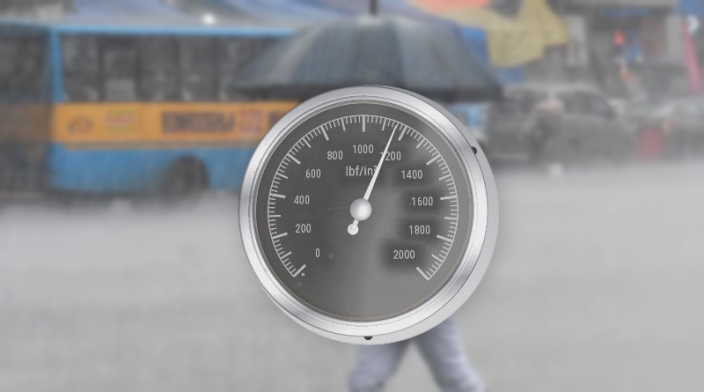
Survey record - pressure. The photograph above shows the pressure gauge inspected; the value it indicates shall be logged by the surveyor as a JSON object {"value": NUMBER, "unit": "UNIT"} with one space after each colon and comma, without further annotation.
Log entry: {"value": 1160, "unit": "psi"}
